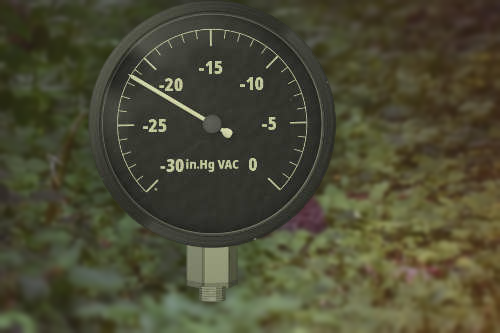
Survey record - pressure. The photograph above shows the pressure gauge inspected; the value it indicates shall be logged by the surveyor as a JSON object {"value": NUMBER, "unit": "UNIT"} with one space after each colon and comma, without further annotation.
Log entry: {"value": -21.5, "unit": "inHg"}
